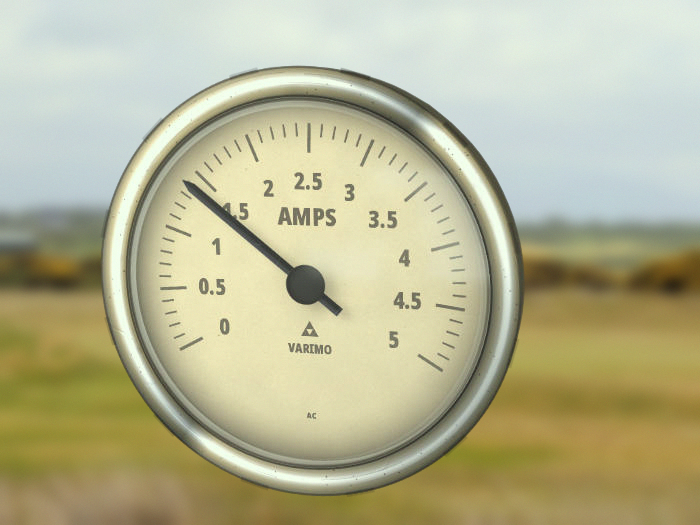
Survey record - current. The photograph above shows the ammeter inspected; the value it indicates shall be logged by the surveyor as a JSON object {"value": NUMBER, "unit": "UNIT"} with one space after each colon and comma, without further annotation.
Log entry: {"value": 1.4, "unit": "A"}
